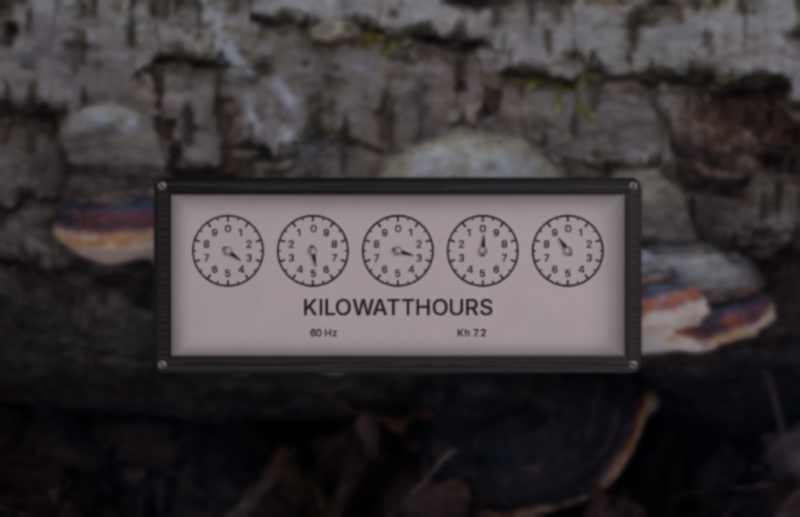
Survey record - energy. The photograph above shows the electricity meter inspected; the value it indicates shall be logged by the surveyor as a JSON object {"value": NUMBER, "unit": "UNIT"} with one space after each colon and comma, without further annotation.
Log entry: {"value": 35299, "unit": "kWh"}
